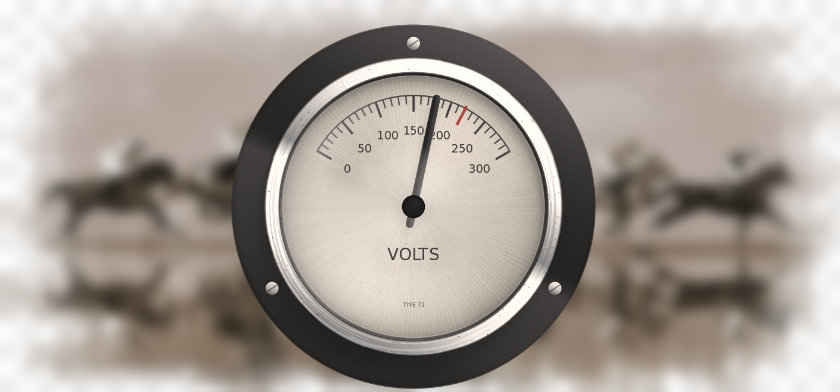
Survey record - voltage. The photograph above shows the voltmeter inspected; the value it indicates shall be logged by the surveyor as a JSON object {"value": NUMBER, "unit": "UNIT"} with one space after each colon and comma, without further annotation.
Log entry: {"value": 180, "unit": "V"}
